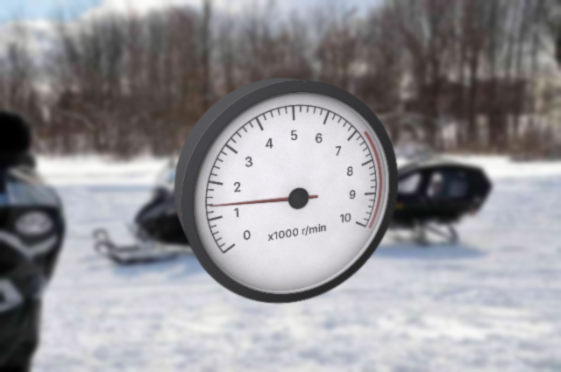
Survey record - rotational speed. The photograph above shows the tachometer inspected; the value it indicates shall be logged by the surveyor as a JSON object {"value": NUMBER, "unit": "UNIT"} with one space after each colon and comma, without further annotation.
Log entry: {"value": 1400, "unit": "rpm"}
